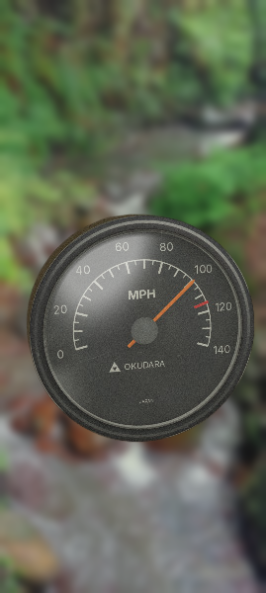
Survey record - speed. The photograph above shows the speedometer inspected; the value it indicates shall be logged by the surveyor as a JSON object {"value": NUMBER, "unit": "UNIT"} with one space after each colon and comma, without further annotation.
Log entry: {"value": 100, "unit": "mph"}
